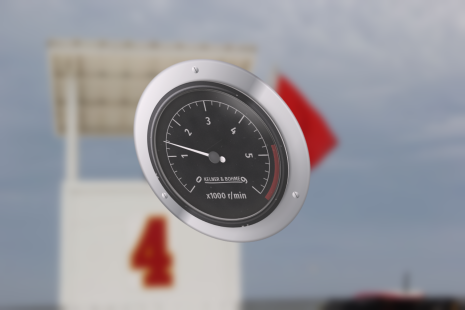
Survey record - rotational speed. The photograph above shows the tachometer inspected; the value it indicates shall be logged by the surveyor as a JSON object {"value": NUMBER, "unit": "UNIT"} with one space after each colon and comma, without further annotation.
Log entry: {"value": 1400, "unit": "rpm"}
